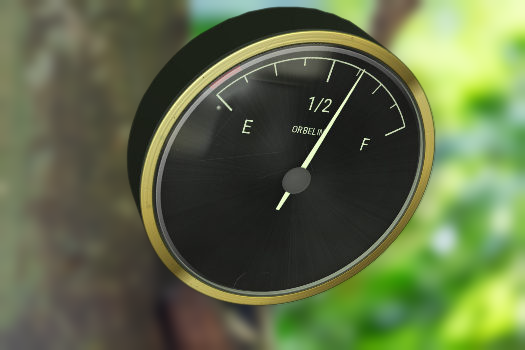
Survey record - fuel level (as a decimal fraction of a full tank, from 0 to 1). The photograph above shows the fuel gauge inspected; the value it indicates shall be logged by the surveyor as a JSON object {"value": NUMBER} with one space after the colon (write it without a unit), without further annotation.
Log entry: {"value": 0.625}
